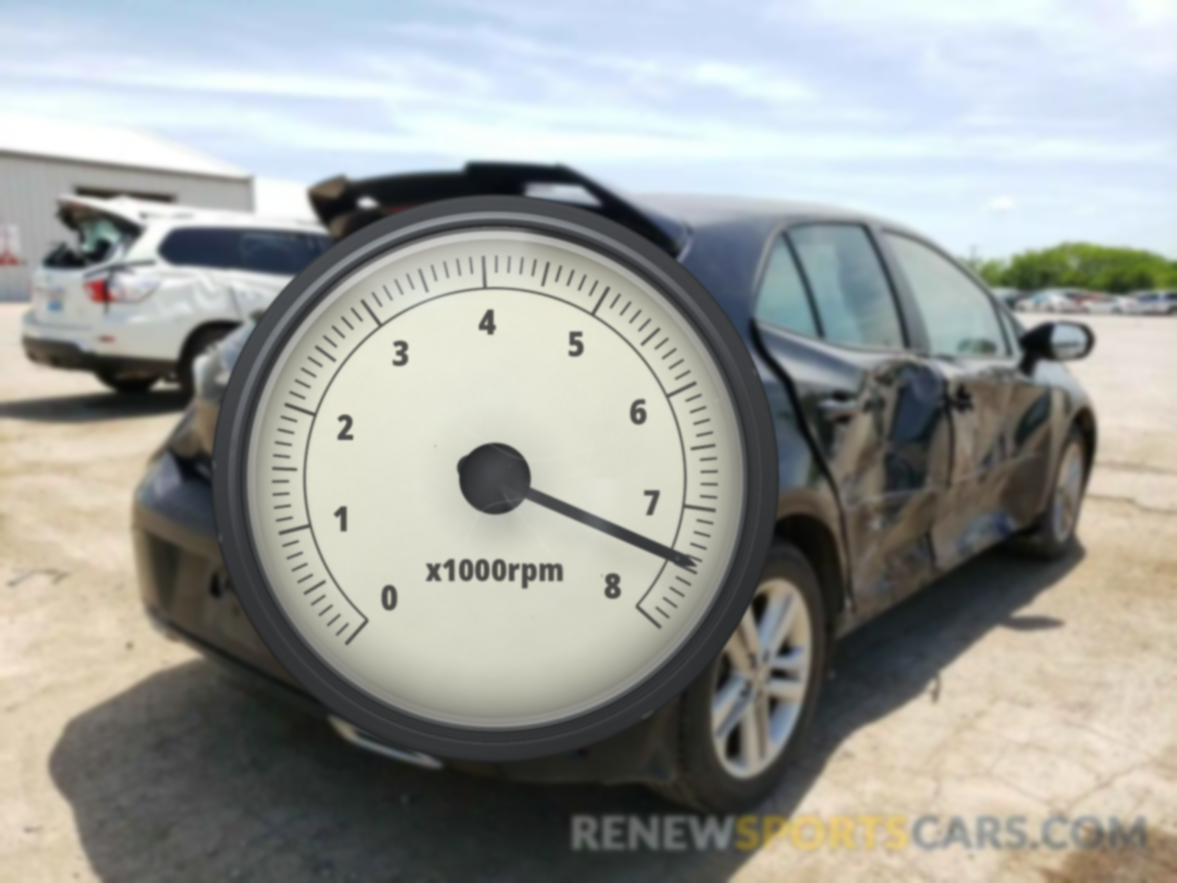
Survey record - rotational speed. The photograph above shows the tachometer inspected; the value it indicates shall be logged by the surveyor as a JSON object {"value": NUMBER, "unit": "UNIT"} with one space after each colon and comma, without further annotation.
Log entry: {"value": 7450, "unit": "rpm"}
